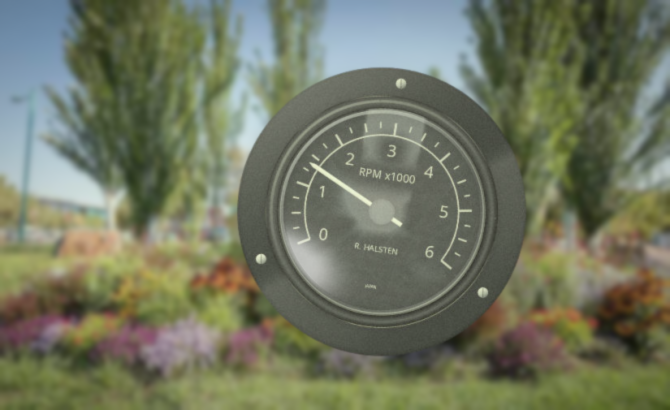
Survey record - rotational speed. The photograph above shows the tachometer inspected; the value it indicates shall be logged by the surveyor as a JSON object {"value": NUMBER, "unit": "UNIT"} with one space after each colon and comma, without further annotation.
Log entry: {"value": 1375, "unit": "rpm"}
